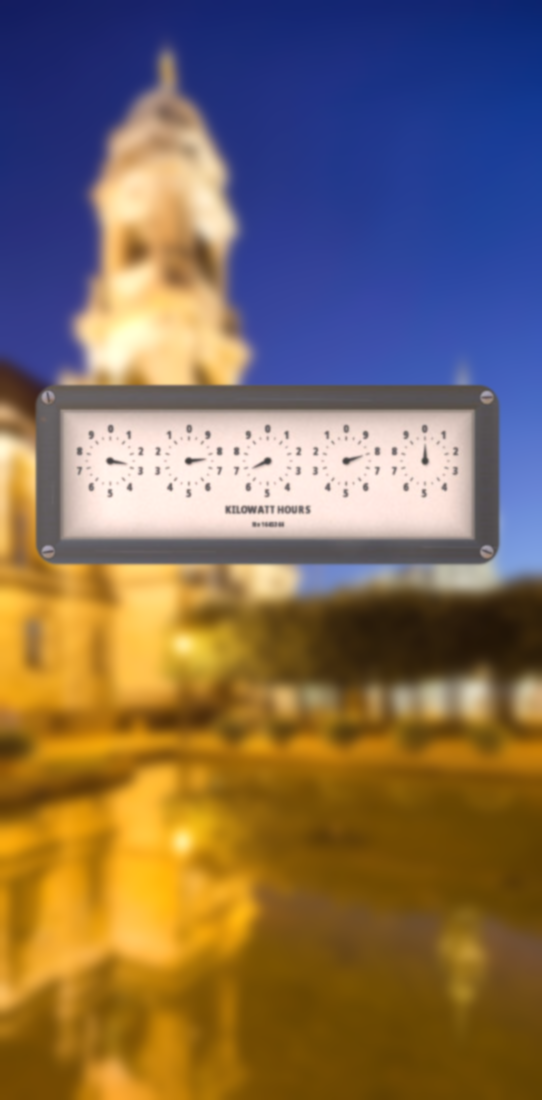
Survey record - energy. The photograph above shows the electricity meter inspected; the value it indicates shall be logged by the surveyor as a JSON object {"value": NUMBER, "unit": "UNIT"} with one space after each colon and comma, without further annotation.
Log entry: {"value": 27680, "unit": "kWh"}
